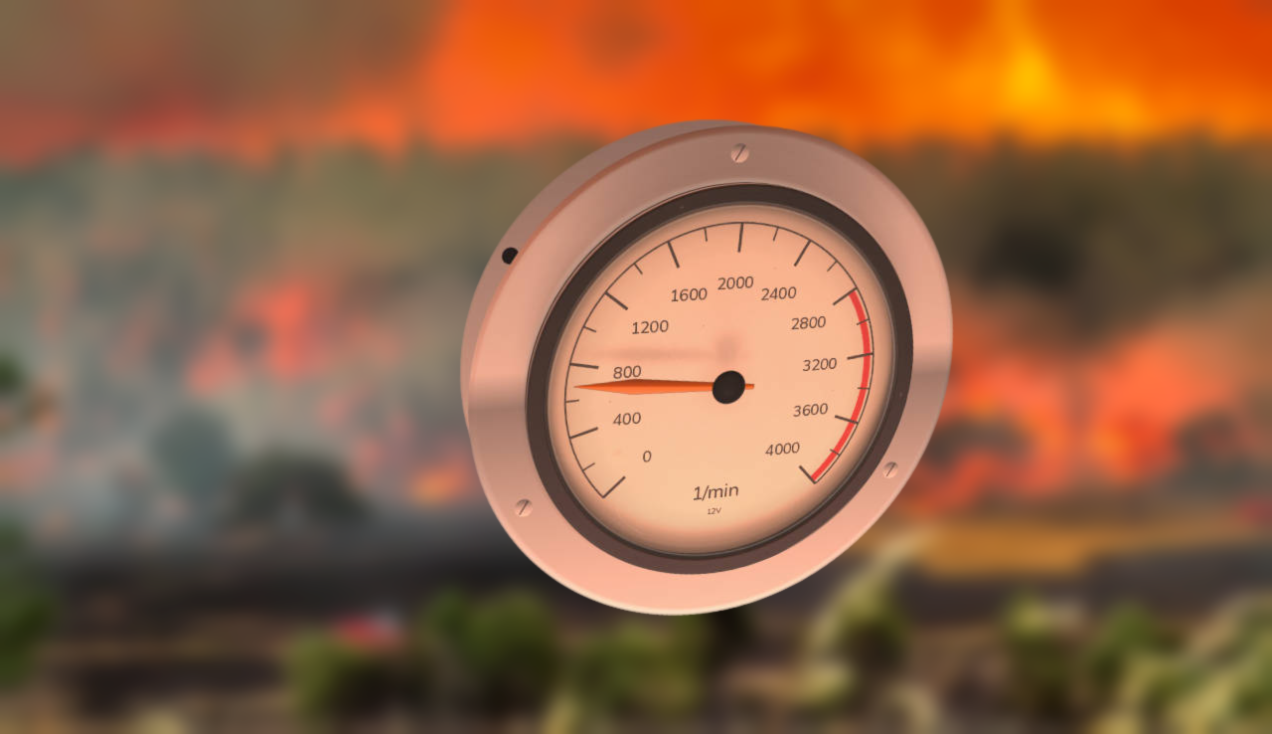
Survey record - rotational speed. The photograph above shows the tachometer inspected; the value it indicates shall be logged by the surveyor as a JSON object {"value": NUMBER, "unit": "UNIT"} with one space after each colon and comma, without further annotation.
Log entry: {"value": 700, "unit": "rpm"}
